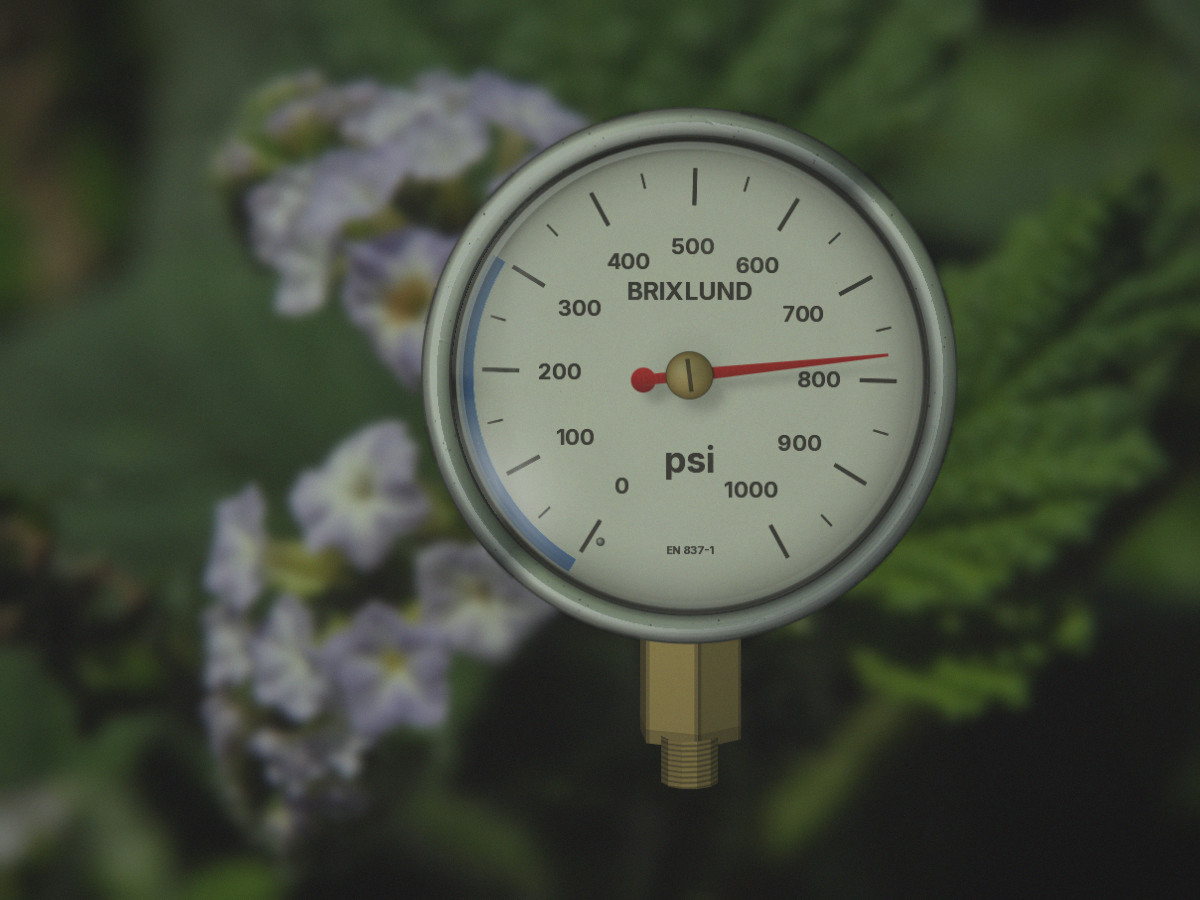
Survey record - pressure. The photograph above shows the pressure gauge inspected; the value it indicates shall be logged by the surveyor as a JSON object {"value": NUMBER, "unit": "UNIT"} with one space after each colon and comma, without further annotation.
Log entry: {"value": 775, "unit": "psi"}
